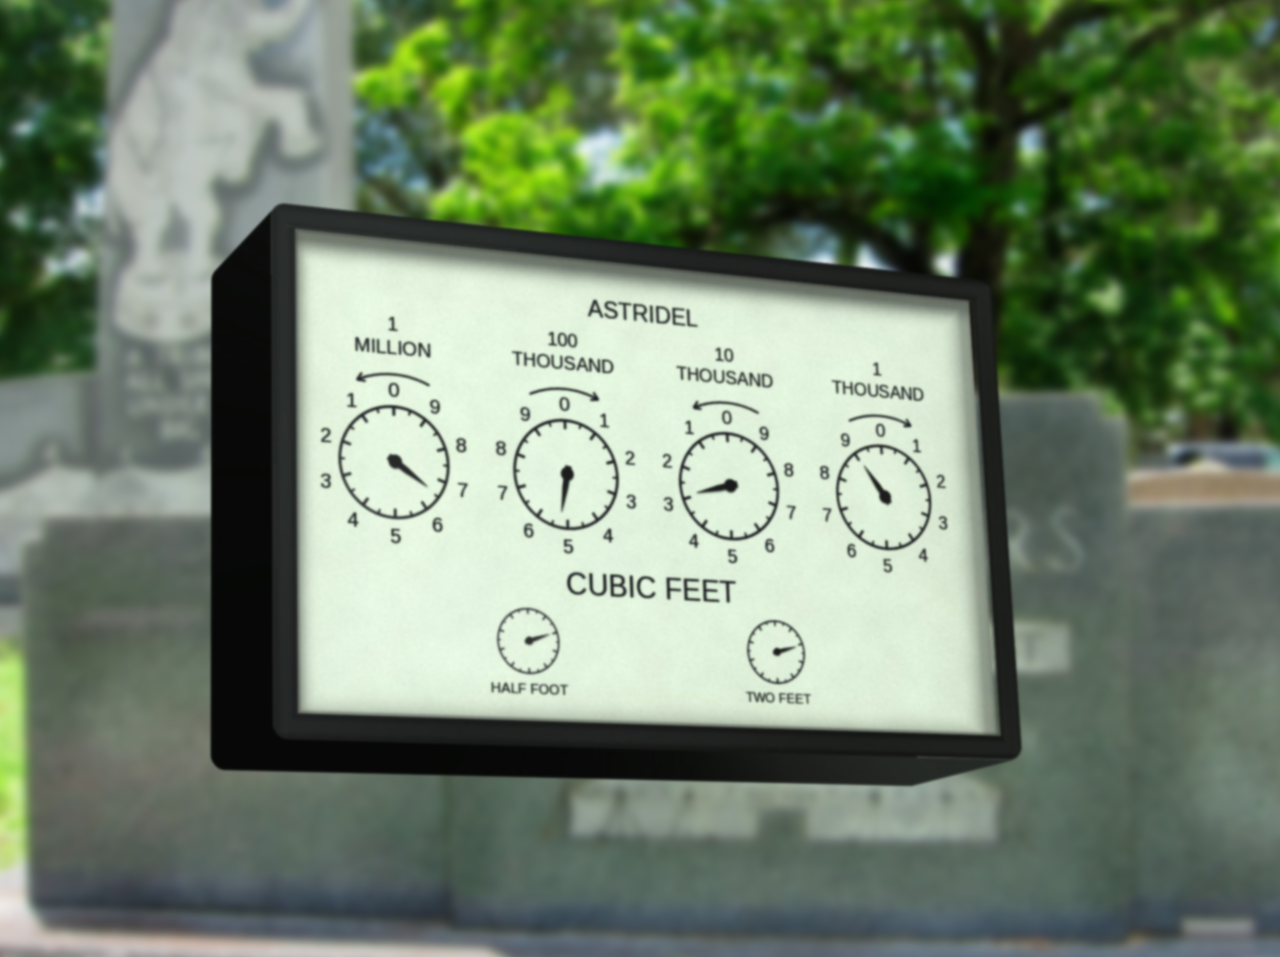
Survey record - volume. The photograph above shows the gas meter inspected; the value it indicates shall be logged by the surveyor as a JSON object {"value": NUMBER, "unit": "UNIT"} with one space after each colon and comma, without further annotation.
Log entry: {"value": 652900, "unit": "ft³"}
